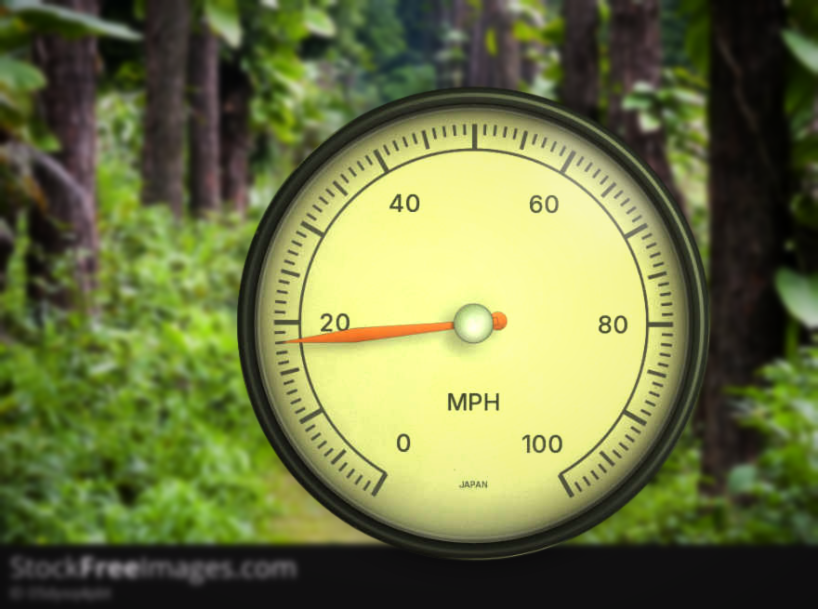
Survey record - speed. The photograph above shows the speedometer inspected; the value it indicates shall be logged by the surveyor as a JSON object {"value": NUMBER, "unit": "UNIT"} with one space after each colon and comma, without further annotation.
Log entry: {"value": 18, "unit": "mph"}
